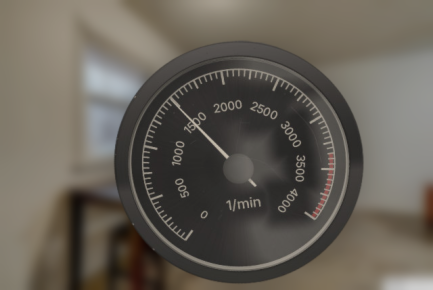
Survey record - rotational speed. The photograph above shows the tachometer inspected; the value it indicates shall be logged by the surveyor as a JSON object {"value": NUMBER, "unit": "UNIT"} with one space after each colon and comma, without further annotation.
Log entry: {"value": 1500, "unit": "rpm"}
